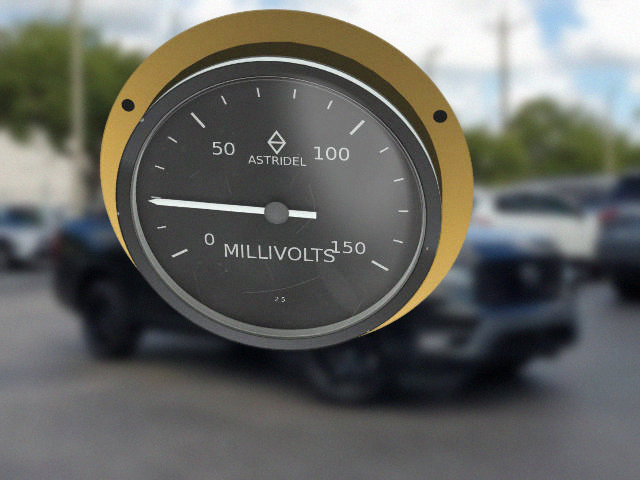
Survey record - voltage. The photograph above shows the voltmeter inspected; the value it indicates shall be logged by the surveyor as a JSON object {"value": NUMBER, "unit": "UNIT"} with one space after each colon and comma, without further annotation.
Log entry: {"value": 20, "unit": "mV"}
